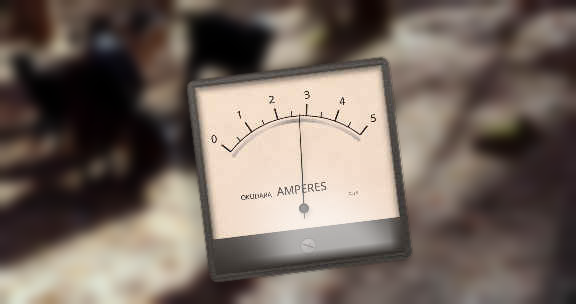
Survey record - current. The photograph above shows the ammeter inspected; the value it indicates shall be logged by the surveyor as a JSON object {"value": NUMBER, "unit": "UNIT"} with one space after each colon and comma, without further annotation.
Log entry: {"value": 2.75, "unit": "A"}
